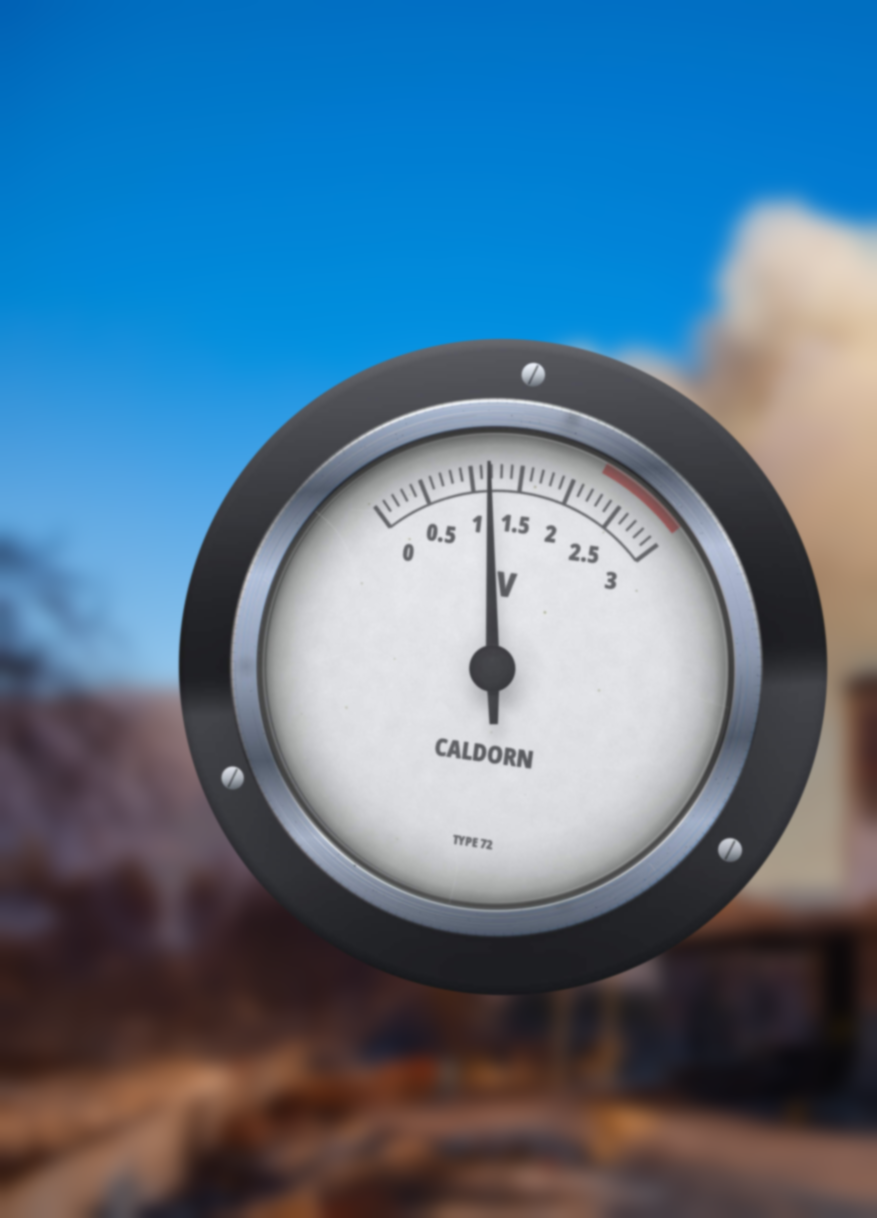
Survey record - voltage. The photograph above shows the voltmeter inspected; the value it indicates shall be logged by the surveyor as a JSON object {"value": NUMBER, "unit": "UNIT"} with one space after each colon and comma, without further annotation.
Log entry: {"value": 1.2, "unit": "V"}
